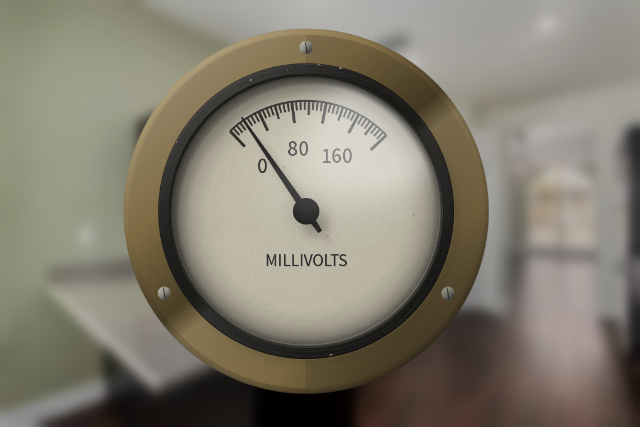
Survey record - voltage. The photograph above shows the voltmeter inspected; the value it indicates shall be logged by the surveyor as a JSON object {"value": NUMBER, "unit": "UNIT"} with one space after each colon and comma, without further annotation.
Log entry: {"value": 20, "unit": "mV"}
